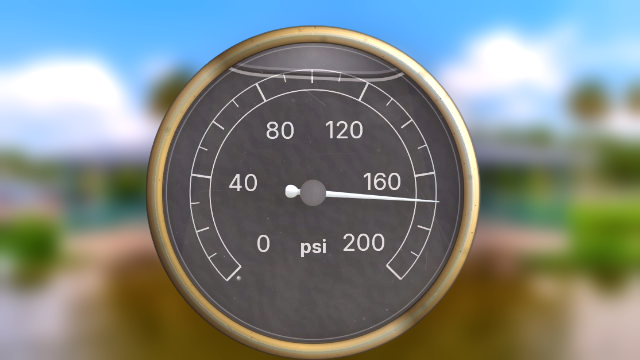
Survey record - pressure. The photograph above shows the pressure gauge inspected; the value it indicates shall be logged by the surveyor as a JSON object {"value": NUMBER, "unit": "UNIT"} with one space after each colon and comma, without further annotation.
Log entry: {"value": 170, "unit": "psi"}
